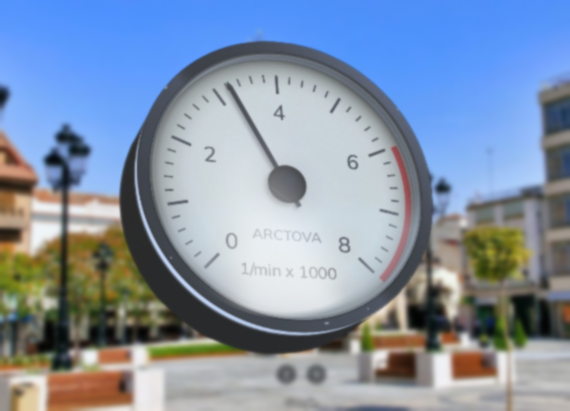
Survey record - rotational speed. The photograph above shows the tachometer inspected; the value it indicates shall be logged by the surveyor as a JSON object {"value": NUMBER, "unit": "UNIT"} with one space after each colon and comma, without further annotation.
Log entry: {"value": 3200, "unit": "rpm"}
